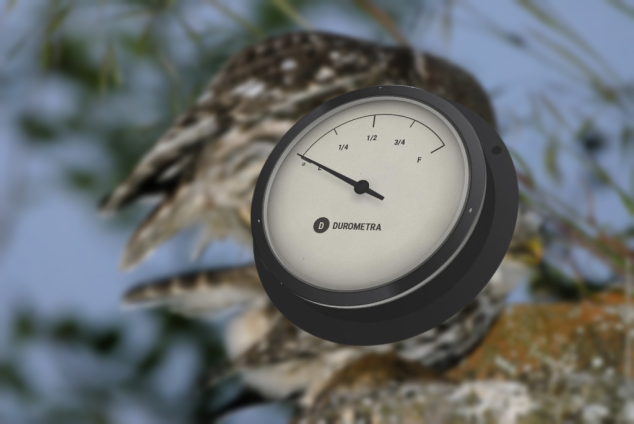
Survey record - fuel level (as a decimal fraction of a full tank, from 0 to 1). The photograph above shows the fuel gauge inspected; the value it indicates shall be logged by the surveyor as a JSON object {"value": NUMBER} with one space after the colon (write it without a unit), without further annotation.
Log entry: {"value": 0}
